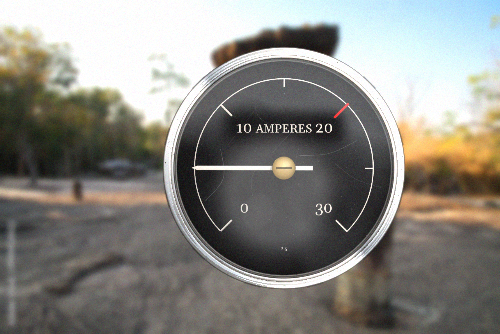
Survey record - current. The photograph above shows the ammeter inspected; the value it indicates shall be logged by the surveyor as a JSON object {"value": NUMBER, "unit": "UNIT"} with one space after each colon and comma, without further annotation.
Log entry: {"value": 5, "unit": "A"}
